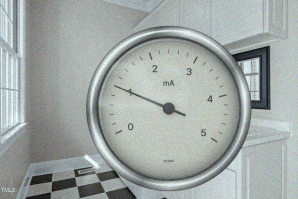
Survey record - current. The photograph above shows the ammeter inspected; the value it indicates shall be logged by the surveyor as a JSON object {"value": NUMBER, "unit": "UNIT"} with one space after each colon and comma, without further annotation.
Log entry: {"value": 1, "unit": "mA"}
